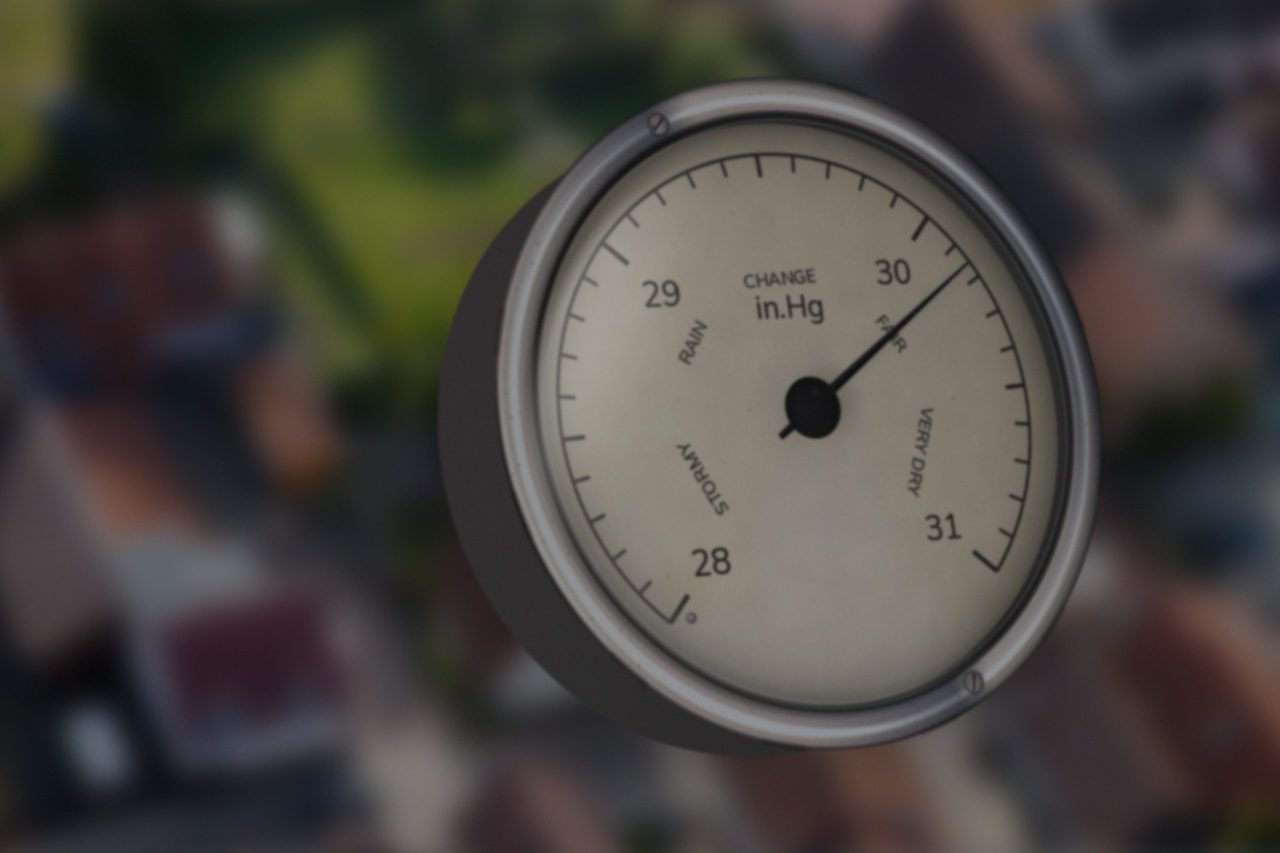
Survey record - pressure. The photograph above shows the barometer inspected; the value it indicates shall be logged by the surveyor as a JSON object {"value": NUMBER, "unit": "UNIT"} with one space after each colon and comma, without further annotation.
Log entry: {"value": 30.15, "unit": "inHg"}
